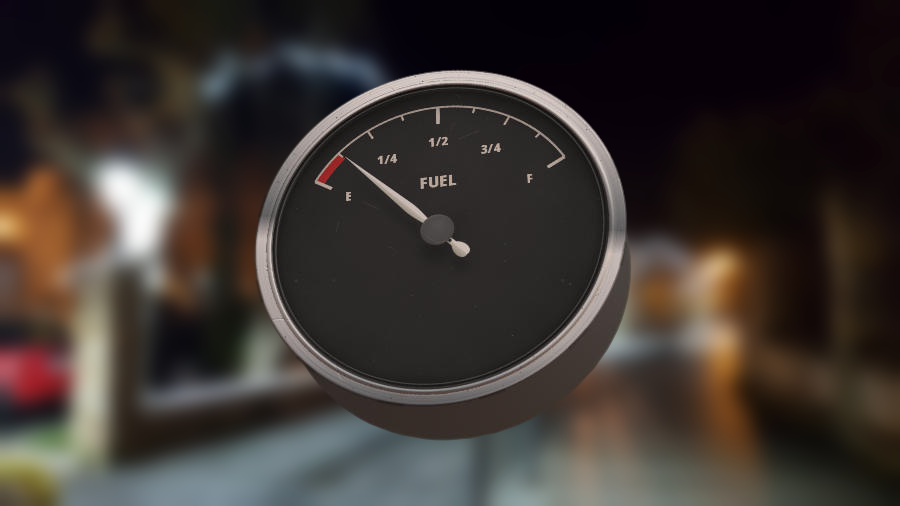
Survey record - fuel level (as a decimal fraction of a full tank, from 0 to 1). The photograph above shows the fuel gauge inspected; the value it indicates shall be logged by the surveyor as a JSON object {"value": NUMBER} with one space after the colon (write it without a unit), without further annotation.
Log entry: {"value": 0.125}
